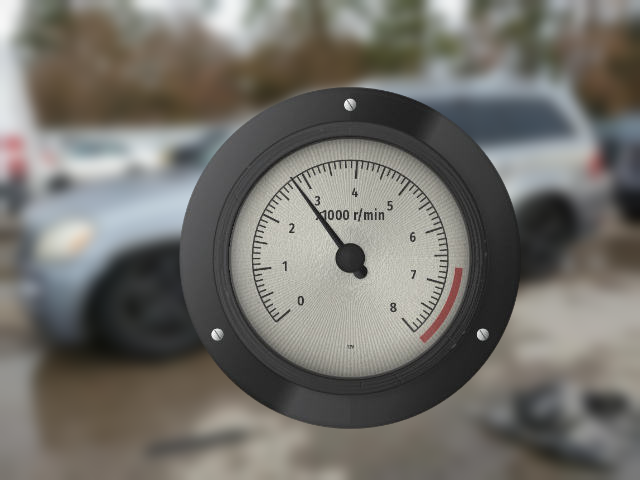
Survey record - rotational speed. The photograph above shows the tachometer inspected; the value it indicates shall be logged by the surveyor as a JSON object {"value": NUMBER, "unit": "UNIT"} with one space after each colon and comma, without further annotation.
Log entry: {"value": 2800, "unit": "rpm"}
